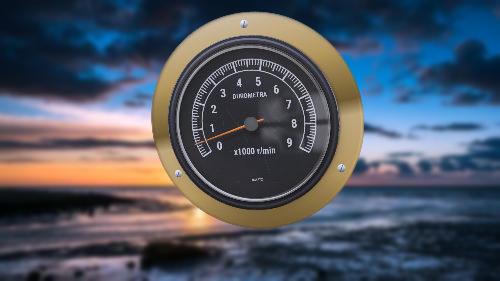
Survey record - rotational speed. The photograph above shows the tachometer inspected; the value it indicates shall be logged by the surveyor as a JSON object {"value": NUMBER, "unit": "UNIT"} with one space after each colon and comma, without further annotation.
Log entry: {"value": 500, "unit": "rpm"}
